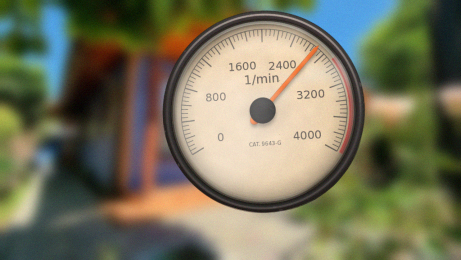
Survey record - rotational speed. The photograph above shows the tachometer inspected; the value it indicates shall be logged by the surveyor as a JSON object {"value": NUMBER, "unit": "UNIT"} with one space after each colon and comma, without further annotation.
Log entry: {"value": 2700, "unit": "rpm"}
